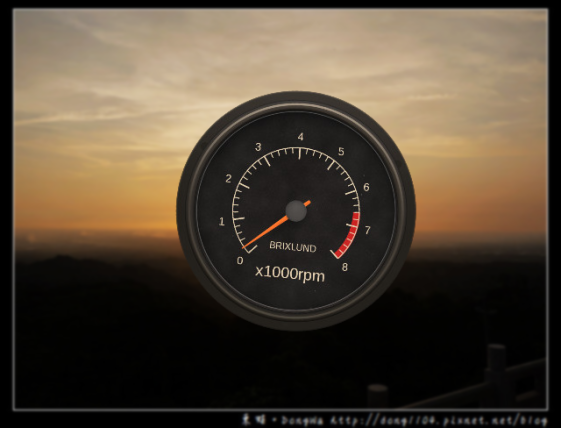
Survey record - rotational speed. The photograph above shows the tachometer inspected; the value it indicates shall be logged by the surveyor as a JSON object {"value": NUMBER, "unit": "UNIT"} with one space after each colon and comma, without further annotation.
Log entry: {"value": 200, "unit": "rpm"}
